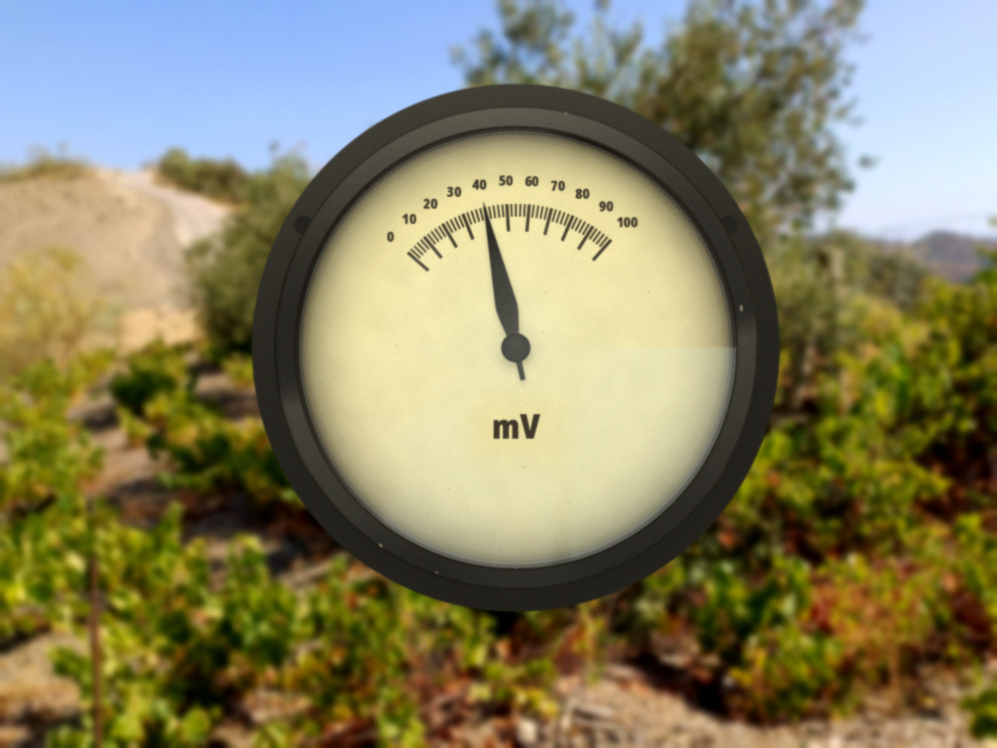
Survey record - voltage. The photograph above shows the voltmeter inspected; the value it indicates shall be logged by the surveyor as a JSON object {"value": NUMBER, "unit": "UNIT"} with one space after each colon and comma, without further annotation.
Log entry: {"value": 40, "unit": "mV"}
